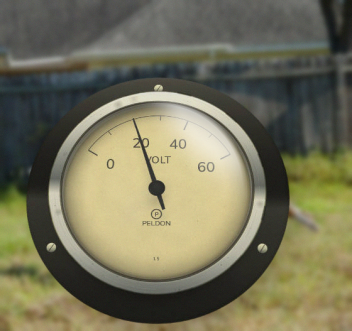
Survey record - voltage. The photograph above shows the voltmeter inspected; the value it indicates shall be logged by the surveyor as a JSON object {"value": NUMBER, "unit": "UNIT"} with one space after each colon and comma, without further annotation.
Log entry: {"value": 20, "unit": "V"}
